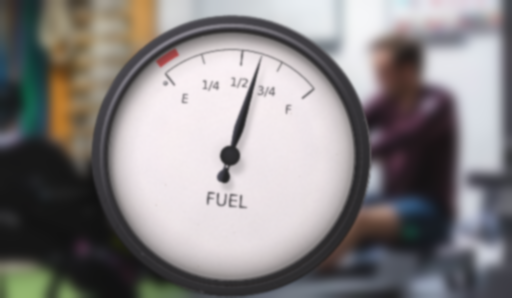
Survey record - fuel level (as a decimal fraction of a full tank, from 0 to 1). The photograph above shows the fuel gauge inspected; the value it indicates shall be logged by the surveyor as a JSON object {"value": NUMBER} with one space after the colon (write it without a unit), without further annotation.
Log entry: {"value": 0.625}
